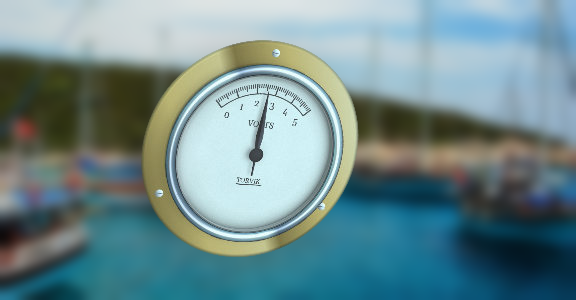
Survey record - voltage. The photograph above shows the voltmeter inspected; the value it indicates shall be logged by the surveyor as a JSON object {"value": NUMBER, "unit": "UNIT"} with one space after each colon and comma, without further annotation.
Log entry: {"value": 2.5, "unit": "V"}
